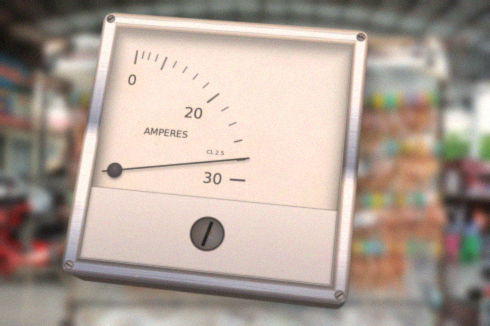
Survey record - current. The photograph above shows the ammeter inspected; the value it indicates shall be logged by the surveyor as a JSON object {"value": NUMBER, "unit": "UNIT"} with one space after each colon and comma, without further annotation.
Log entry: {"value": 28, "unit": "A"}
